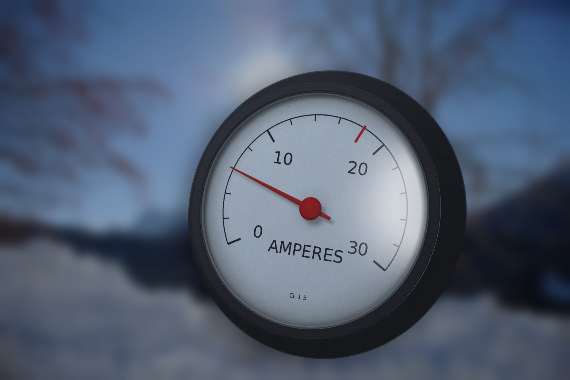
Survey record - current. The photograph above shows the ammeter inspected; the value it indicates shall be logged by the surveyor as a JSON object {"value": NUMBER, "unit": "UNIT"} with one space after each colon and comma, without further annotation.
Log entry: {"value": 6, "unit": "A"}
